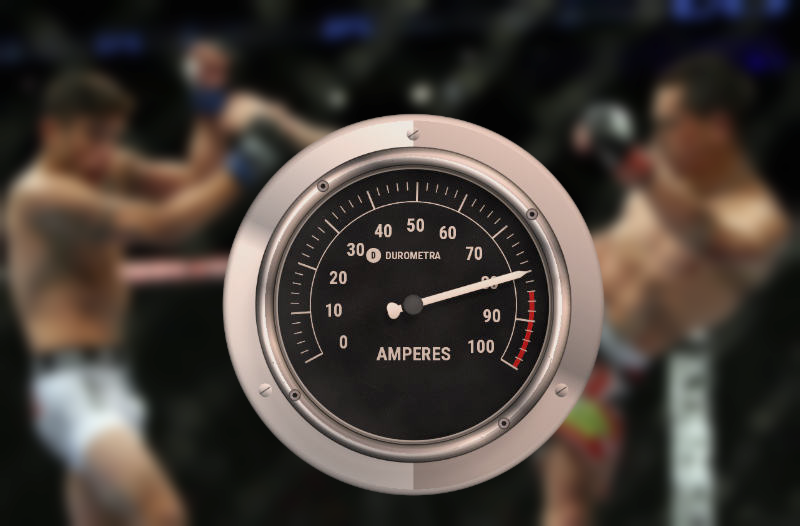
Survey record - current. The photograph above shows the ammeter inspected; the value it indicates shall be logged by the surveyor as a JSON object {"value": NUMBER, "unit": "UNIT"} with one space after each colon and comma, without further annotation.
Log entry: {"value": 80, "unit": "A"}
